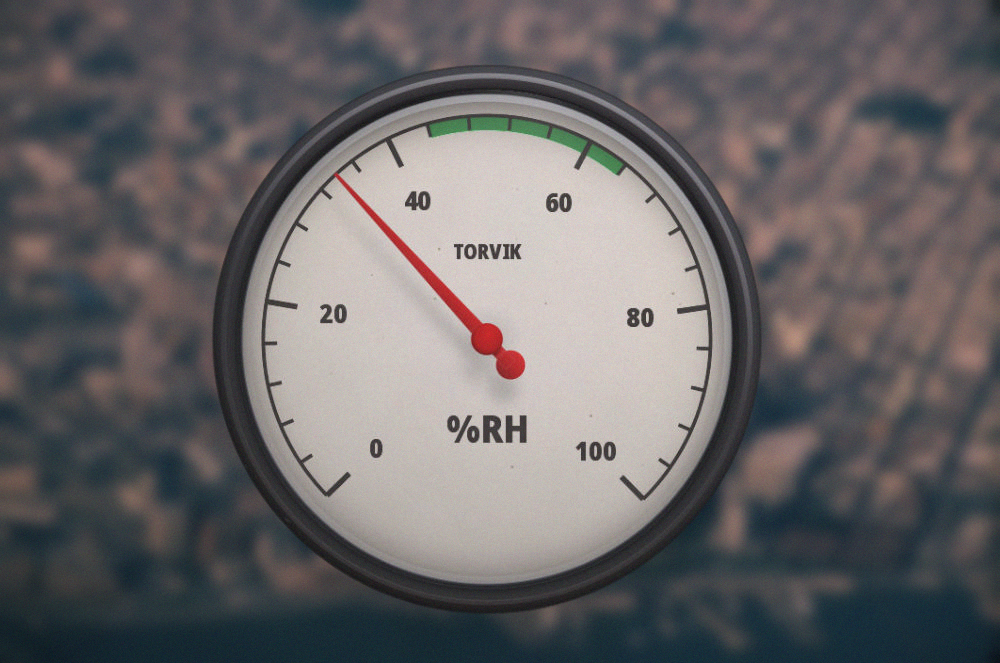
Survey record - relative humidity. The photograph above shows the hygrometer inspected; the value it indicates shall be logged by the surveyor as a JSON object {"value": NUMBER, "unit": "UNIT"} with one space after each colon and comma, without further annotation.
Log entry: {"value": 34, "unit": "%"}
